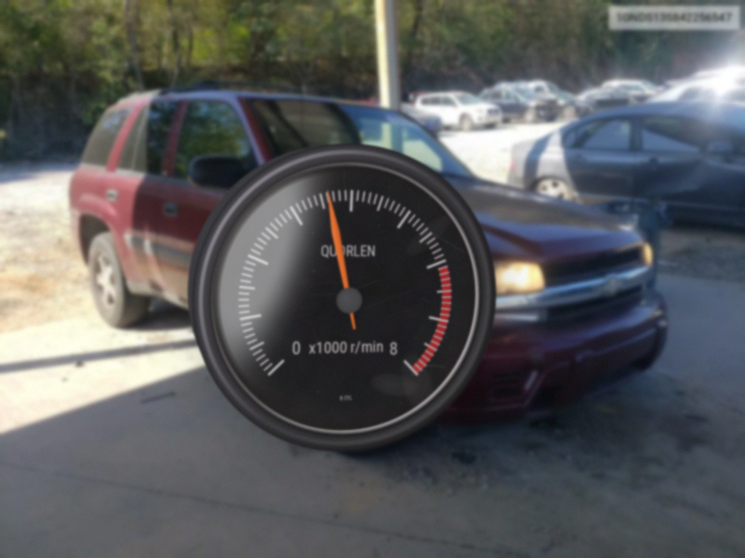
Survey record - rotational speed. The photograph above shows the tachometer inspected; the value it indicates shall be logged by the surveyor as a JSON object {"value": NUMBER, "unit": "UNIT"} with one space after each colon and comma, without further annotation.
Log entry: {"value": 3600, "unit": "rpm"}
